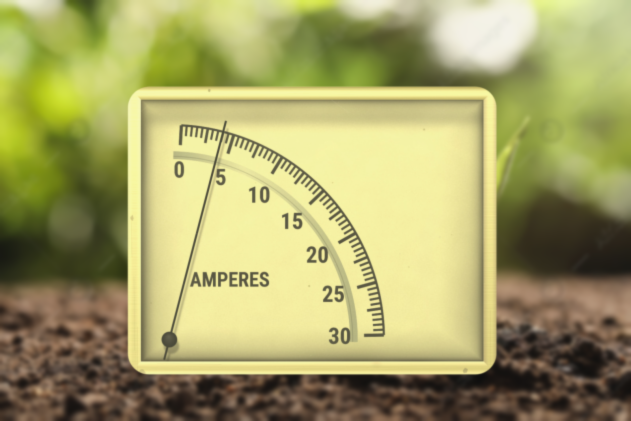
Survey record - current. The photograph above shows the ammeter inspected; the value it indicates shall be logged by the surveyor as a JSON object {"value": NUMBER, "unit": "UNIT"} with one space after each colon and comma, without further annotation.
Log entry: {"value": 4, "unit": "A"}
